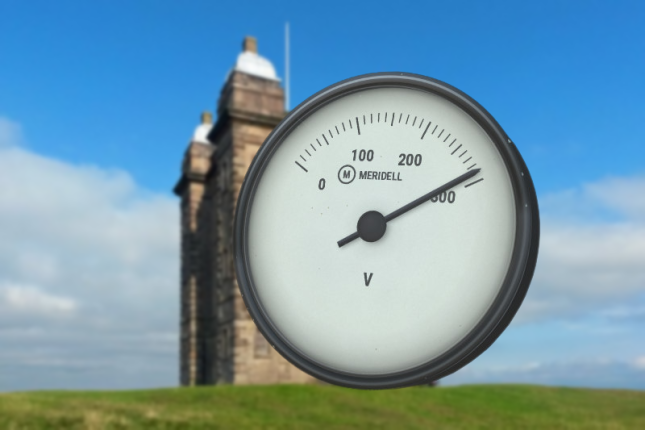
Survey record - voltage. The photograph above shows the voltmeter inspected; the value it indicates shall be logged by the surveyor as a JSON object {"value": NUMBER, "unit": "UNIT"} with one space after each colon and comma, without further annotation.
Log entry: {"value": 290, "unit": "V"}
